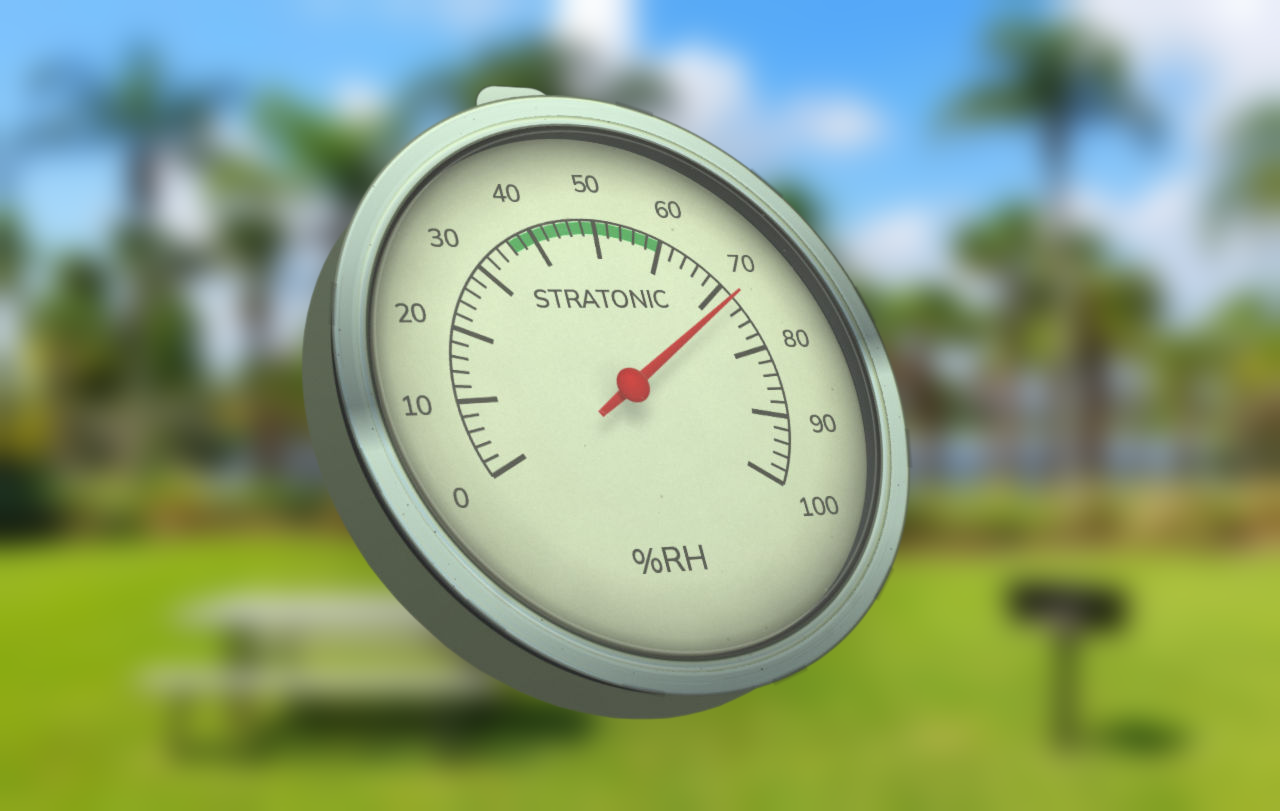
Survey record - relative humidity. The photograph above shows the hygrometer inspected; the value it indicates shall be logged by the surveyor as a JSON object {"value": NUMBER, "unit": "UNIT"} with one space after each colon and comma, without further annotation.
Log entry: {"value": 72, "unit": "%"}
